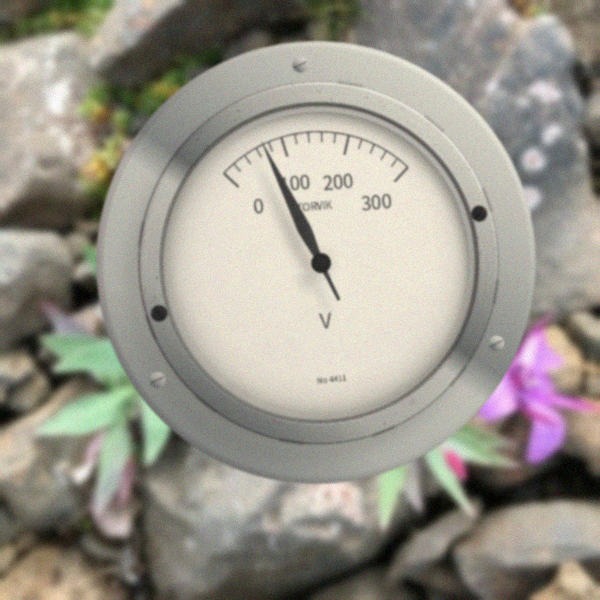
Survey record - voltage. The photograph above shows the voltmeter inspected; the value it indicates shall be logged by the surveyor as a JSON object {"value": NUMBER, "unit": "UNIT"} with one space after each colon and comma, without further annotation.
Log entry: {"value": 70, "unit": "V"}
